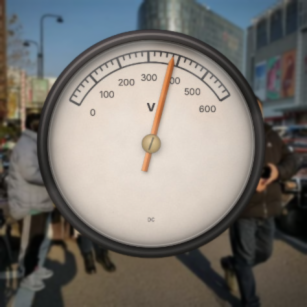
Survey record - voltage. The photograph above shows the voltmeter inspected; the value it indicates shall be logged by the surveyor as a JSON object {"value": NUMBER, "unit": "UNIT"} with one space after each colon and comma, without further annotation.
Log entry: {"value": 380, "unit": "V"}
